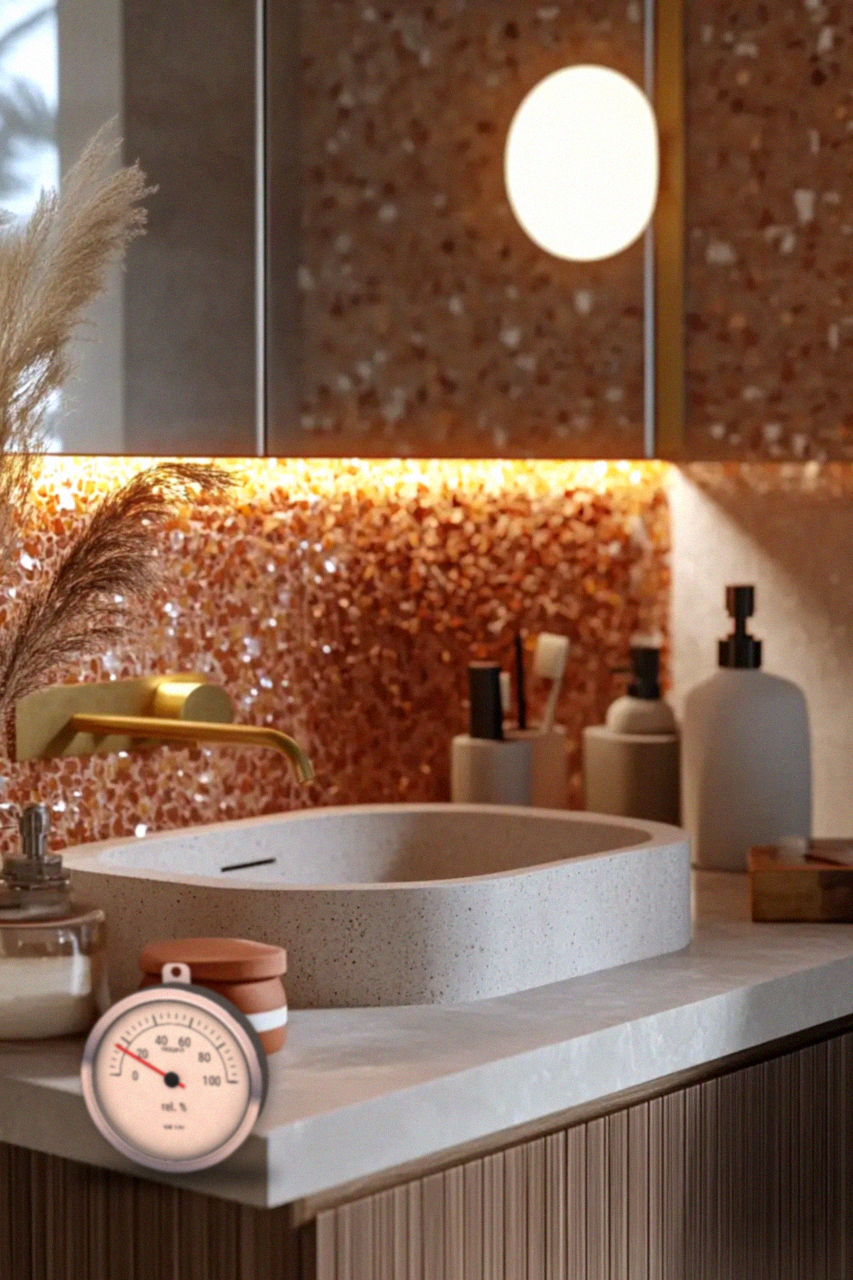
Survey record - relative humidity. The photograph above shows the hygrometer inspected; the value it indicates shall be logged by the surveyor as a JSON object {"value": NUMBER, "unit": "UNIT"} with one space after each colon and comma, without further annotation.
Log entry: {"value": 16, "unit": "%"}
